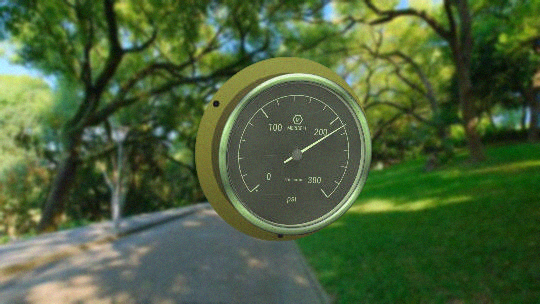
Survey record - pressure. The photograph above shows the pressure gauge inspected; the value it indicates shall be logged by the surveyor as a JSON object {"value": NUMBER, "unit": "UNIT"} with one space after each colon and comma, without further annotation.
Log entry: {"value": 210, "unit": "psi"}
